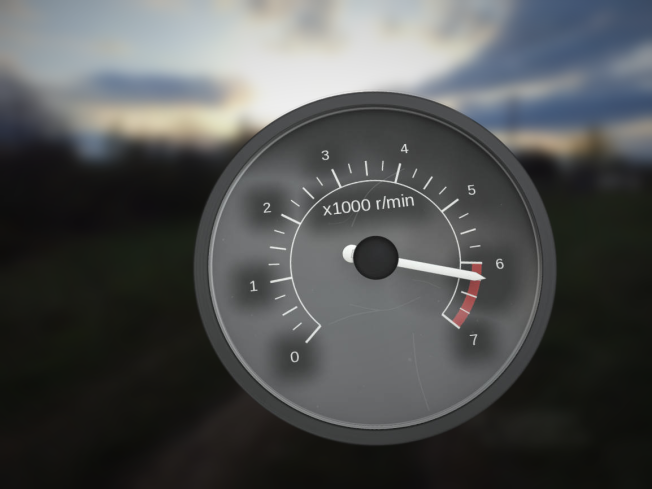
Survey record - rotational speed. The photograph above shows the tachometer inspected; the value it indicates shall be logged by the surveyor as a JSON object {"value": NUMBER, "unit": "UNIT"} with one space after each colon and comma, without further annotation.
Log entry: {"value": 6250, "unit": "rpm"}
